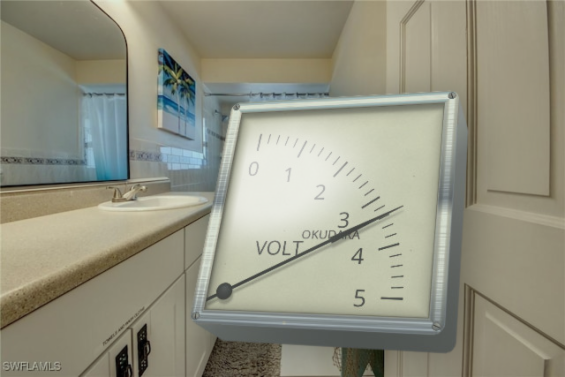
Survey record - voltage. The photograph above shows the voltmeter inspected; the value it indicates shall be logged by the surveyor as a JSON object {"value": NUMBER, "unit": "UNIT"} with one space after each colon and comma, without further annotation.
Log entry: {"value": 3.4, "unit": "V"}
